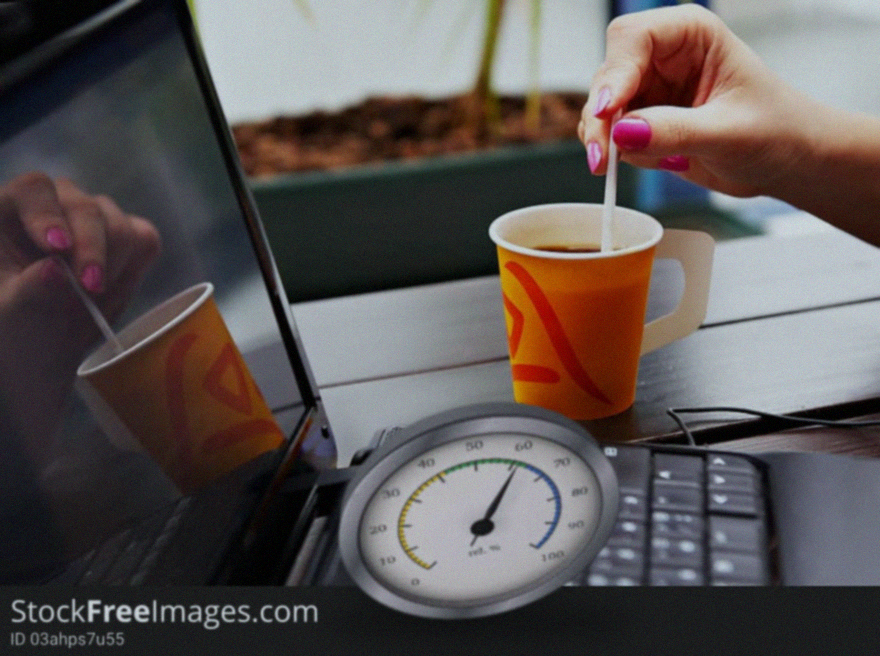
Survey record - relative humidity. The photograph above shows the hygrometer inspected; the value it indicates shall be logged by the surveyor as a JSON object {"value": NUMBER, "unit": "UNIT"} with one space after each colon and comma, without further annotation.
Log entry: {"value": 60, "unit": "%"}
